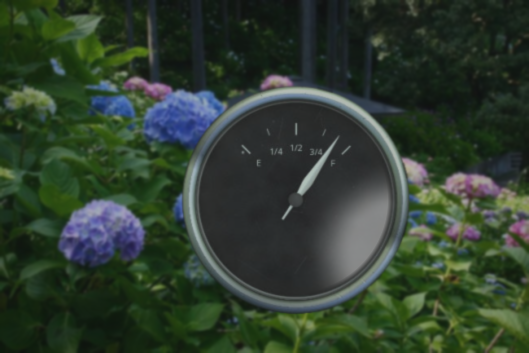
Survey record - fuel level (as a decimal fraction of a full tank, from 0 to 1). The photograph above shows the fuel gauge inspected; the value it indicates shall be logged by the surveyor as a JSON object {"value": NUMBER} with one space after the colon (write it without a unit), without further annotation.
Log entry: {"value": 0.875}
